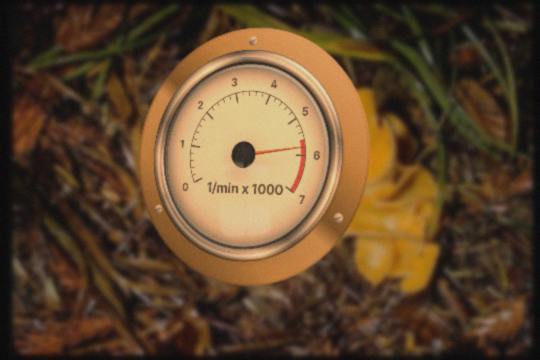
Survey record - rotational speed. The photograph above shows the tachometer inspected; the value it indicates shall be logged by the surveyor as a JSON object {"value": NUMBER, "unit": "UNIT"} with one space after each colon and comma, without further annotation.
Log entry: {"value": 5800, "unit": "rpm"}
